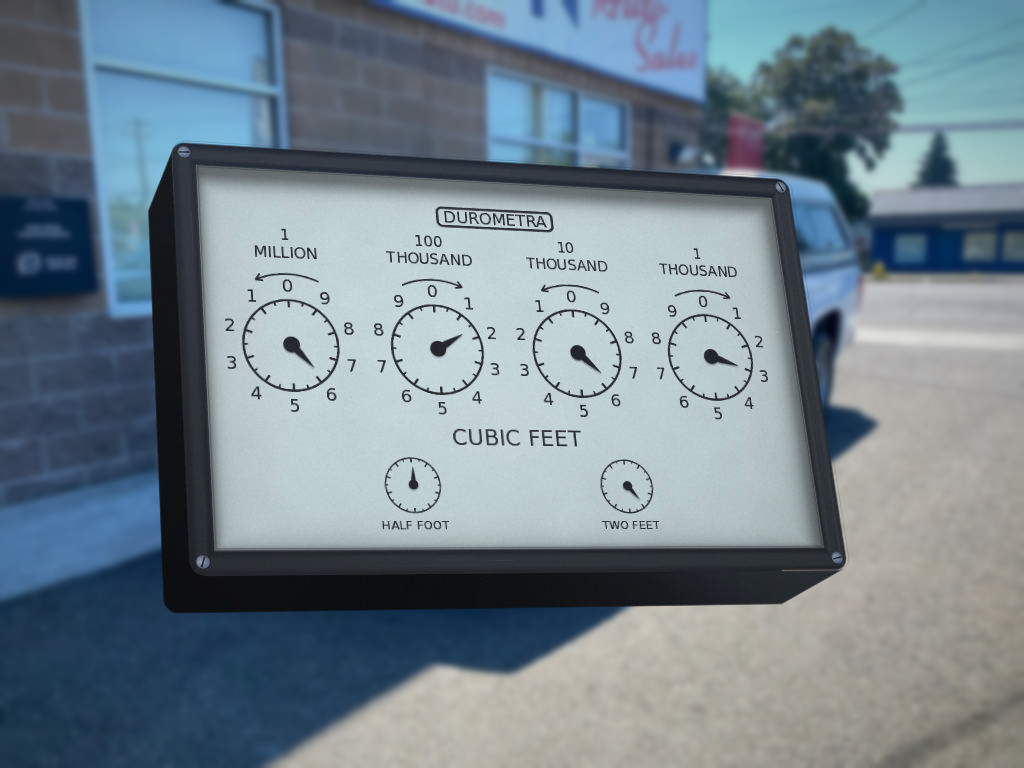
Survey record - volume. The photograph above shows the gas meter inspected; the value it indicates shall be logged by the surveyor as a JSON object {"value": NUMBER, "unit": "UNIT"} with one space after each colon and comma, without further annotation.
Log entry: {"value": 616300, "unit": "ft³"}
